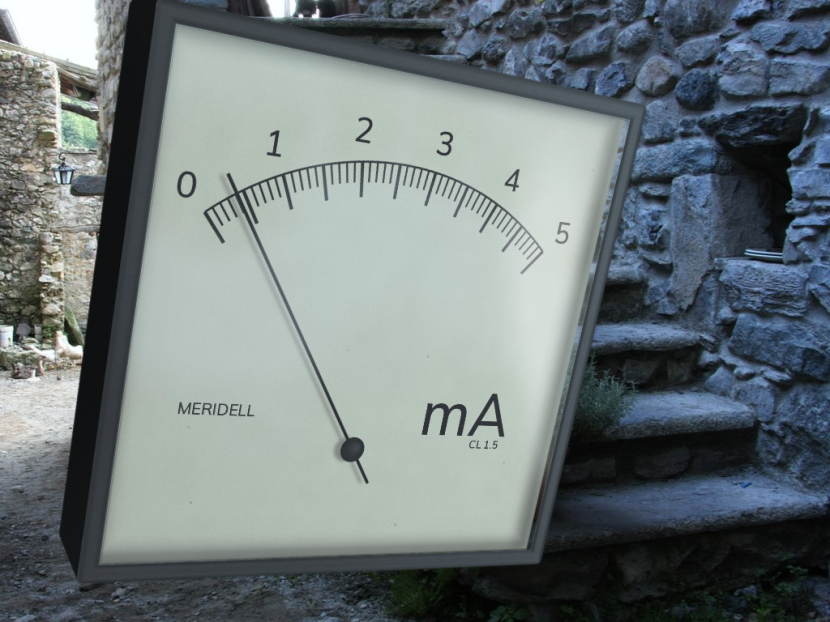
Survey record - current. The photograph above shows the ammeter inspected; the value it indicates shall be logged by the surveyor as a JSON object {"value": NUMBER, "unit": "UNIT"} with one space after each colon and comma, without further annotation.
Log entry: {"value": 0.4, "unit": "mA"}
